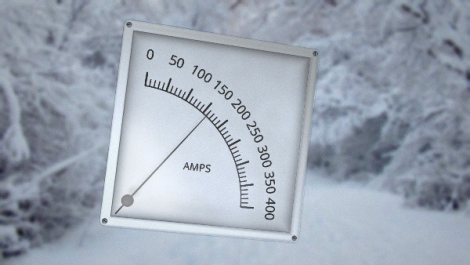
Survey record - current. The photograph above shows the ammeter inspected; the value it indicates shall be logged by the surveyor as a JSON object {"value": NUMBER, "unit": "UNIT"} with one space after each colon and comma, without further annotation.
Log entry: {"value": 160, "unit": "A"}
